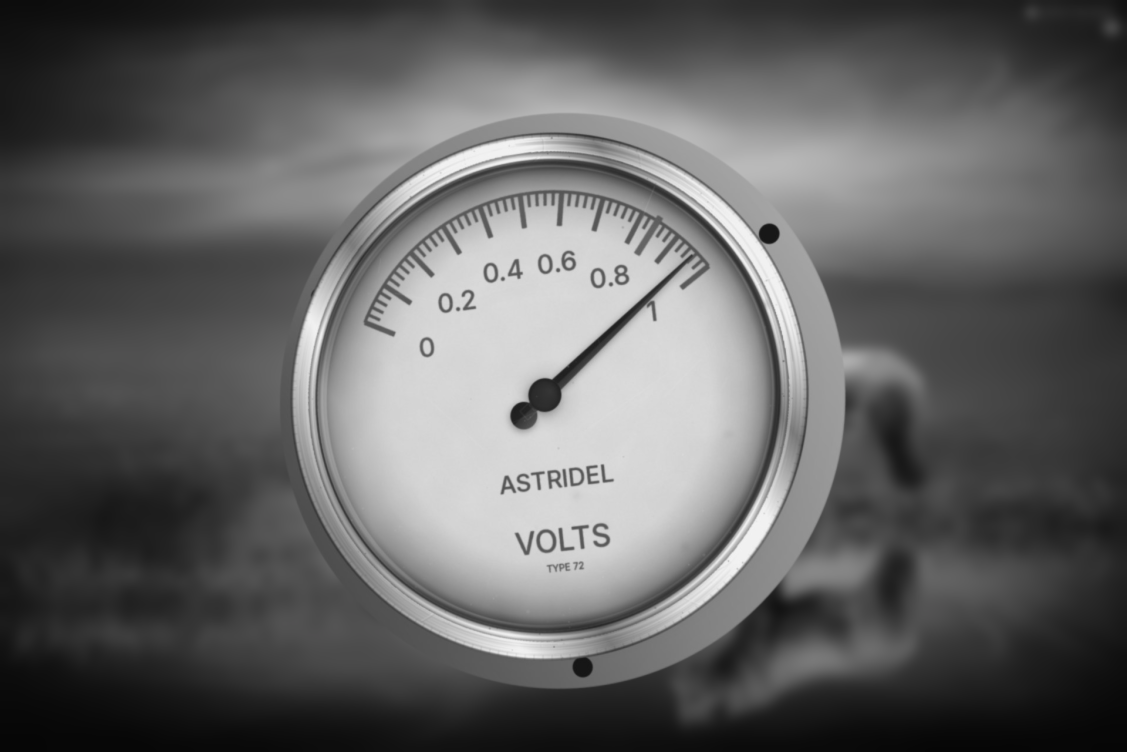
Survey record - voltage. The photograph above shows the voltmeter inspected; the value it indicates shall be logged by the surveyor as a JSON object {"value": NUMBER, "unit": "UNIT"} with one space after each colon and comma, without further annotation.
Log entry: {"value": 0.96, "unit": "V"}
